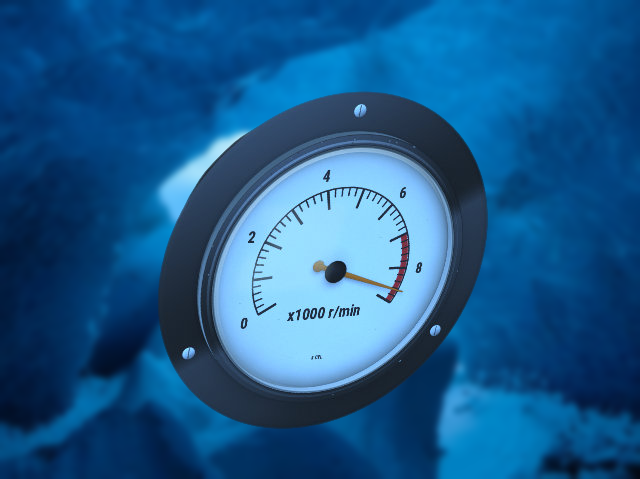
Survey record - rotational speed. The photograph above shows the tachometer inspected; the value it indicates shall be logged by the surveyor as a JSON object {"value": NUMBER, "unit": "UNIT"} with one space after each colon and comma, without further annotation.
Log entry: {"value": 8600, "unit": "rpm"}
